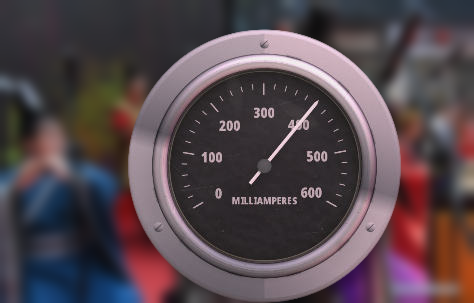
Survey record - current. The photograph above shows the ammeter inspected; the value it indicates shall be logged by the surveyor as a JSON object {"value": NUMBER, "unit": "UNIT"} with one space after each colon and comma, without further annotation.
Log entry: {"value": 400, "unit": "mA"}
